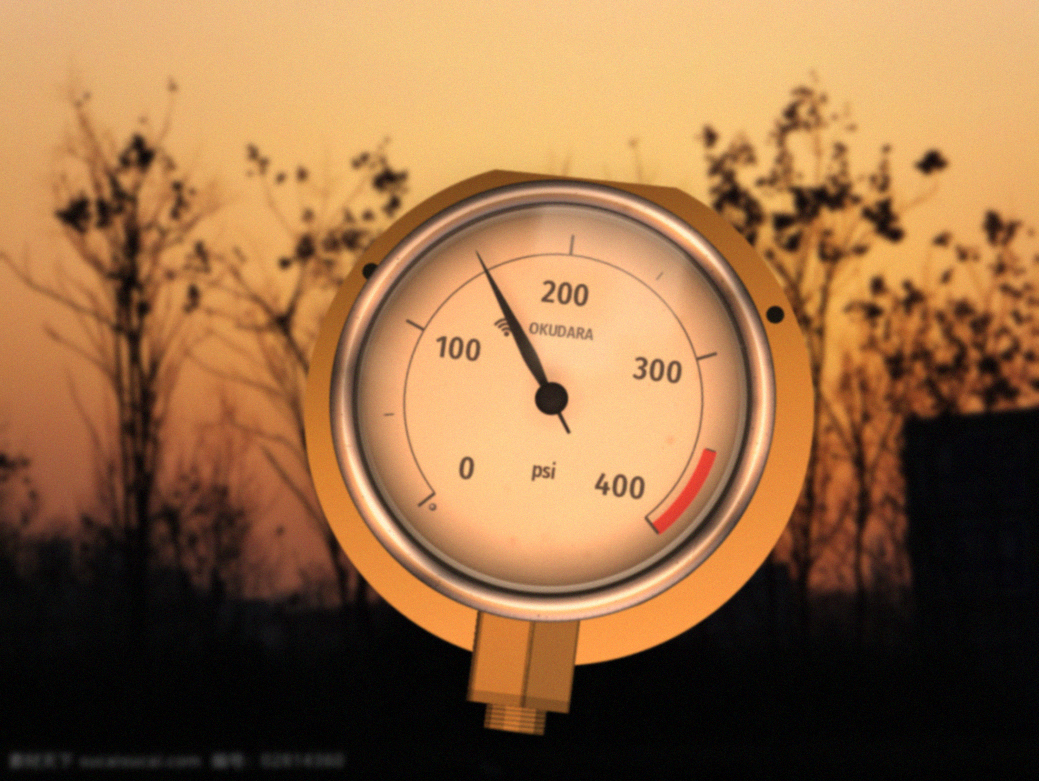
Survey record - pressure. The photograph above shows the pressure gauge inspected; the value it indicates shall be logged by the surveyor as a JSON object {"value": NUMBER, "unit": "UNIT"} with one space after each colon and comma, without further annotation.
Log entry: {"value": 150, "unit": "psi"}
